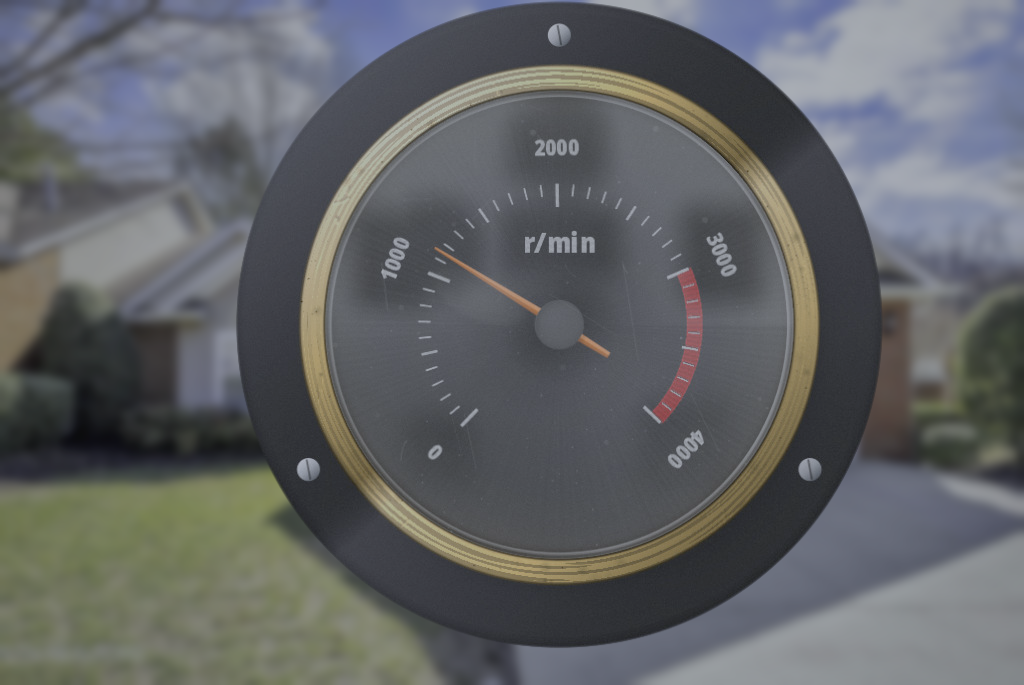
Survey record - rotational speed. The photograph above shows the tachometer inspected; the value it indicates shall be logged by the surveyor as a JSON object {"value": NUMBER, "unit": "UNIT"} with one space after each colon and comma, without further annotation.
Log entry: {"value": 1150, "unit": "rpm"}
